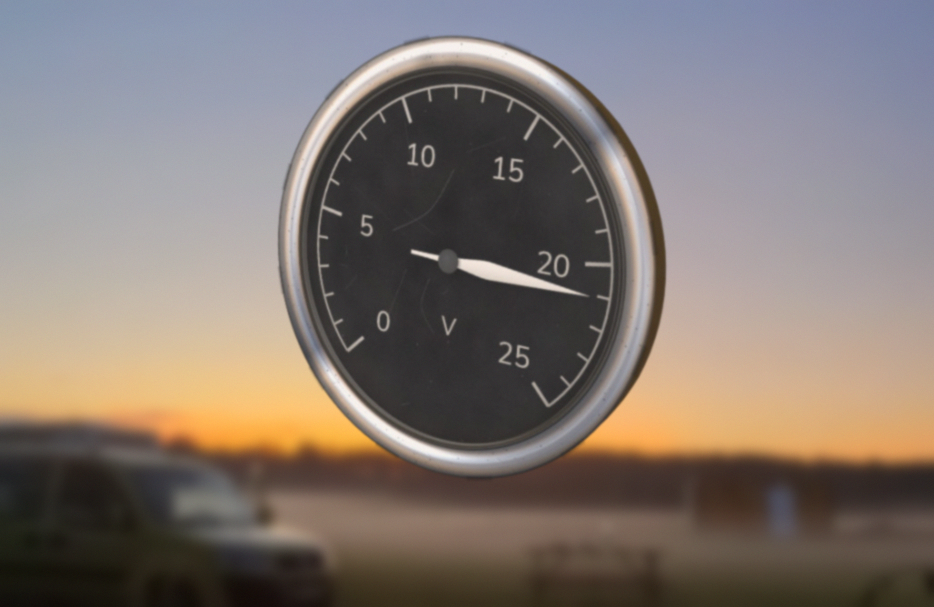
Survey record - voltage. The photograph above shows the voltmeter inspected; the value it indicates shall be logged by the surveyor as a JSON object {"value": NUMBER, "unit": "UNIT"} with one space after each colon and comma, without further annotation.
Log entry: {"value": 21, "unit": "V"}
